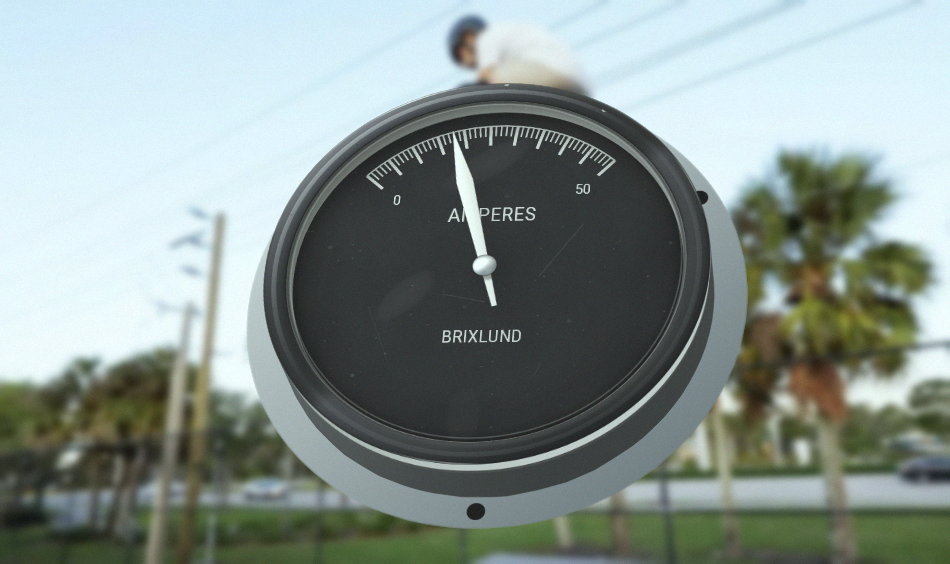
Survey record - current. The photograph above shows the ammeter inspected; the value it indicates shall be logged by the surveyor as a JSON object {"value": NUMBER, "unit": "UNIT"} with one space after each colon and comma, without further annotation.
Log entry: {"value": 18, "unit": "A"}
